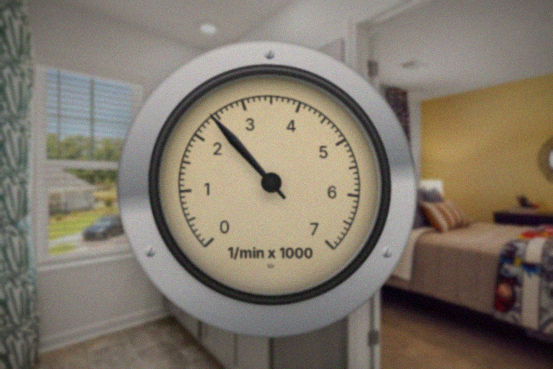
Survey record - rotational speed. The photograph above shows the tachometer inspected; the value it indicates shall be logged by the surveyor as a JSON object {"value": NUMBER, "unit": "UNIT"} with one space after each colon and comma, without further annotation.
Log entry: {"value": 2400, "unit": "rpm"}
